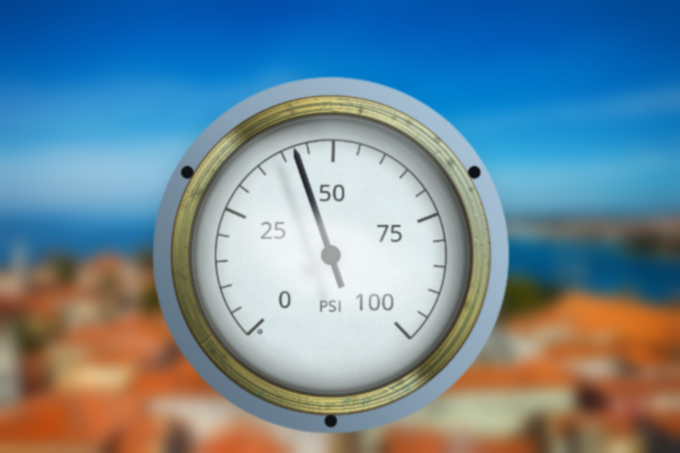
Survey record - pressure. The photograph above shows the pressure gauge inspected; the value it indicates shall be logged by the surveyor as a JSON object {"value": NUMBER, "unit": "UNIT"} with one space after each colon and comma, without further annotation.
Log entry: {"value": 42.5, "unit": "psi"}
